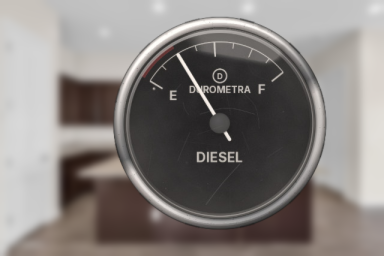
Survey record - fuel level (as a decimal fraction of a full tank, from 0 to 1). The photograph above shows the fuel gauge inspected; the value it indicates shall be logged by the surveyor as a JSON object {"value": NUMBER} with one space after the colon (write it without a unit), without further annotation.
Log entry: {"value": 0.25}
